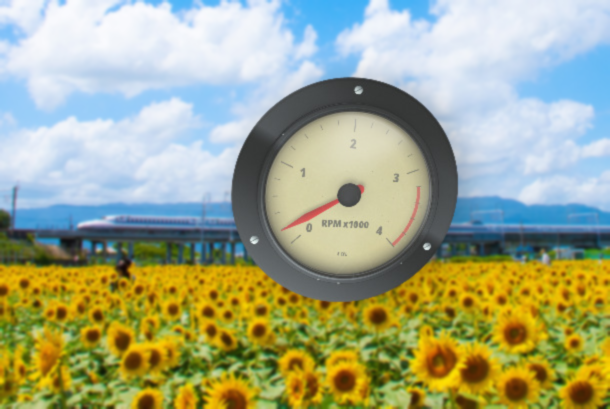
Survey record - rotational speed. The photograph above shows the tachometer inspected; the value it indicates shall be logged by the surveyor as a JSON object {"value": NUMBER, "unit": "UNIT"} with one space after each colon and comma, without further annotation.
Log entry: {"value": 200, "unit": "rpm"}
